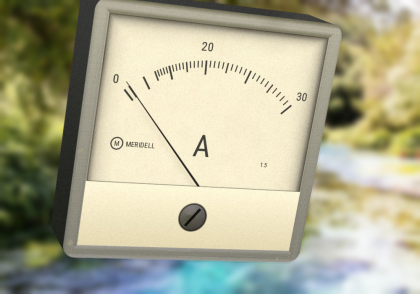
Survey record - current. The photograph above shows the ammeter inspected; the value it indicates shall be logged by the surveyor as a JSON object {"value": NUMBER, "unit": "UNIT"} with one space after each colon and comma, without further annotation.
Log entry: {"value": 5, "unit": "A"}
